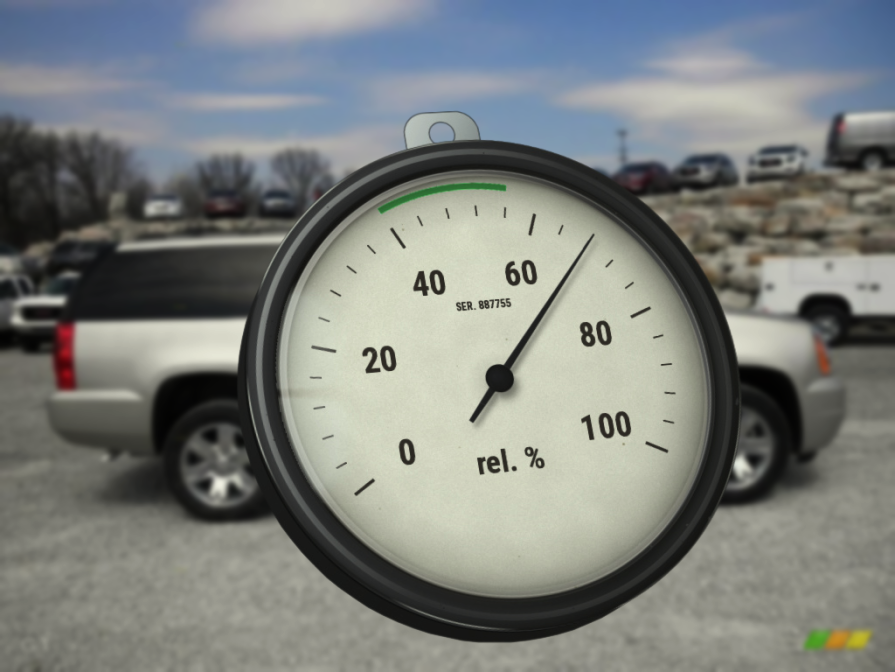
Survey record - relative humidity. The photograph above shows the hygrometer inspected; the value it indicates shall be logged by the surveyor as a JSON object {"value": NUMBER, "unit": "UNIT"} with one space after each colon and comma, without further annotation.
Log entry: {"value": 68, "unit": "%"}
